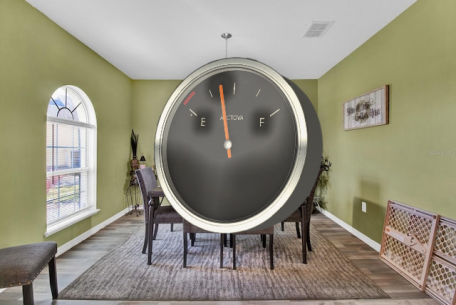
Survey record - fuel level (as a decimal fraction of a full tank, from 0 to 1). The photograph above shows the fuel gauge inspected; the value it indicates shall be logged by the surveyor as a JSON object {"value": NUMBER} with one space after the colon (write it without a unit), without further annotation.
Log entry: {"value": 0.375}
